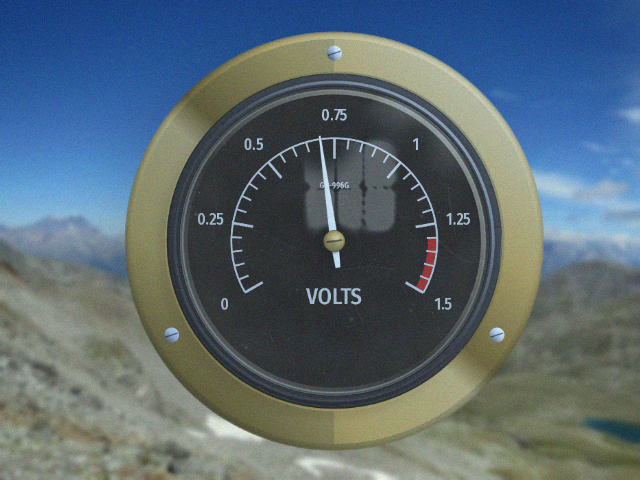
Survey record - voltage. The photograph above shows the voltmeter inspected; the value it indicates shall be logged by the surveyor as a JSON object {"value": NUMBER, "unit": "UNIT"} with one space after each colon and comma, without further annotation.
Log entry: {"value": 0.7, "unit": "V"}
